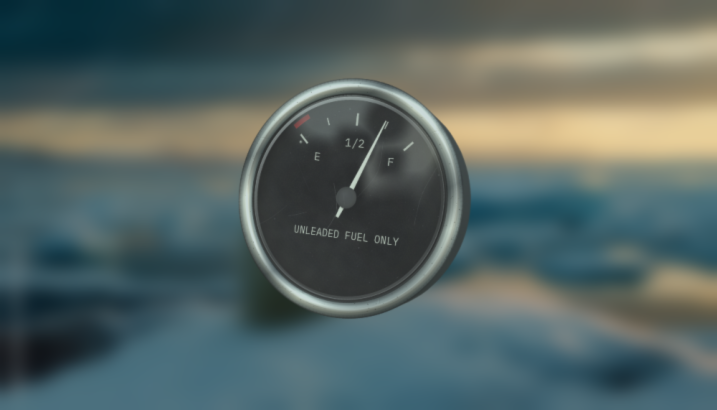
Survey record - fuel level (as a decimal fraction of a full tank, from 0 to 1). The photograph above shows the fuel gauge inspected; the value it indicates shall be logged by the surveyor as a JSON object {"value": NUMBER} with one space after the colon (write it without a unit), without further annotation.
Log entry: {"value": 0.75}
